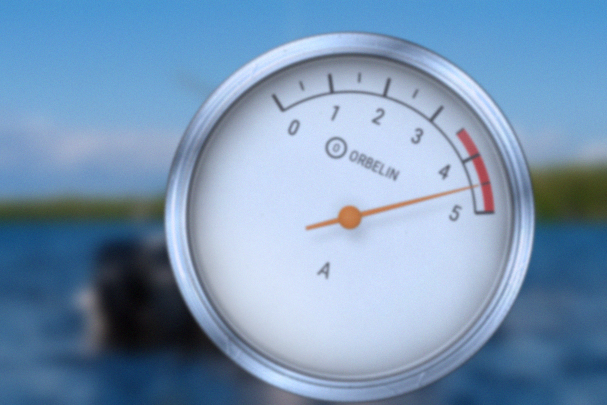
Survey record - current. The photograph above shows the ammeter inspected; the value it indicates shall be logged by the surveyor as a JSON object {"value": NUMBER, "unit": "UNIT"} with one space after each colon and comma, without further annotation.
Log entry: {"value": 4.5, "unit": "A"}
